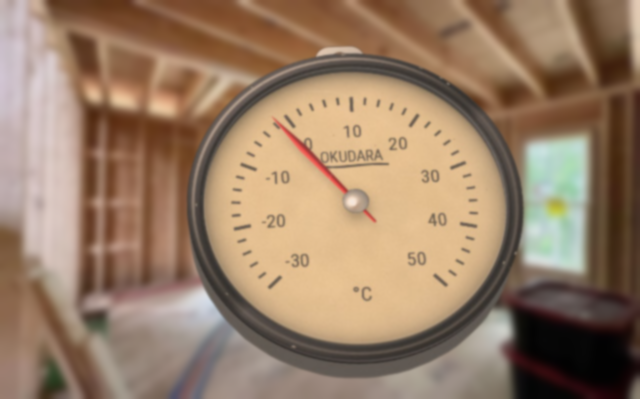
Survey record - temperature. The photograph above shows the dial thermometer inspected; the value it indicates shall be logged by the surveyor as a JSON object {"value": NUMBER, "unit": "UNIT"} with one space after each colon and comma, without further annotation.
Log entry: {"value": -2, "unit": "°C"}
